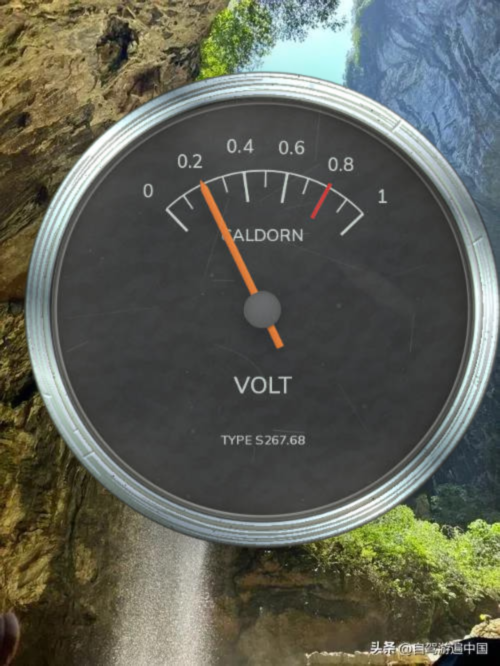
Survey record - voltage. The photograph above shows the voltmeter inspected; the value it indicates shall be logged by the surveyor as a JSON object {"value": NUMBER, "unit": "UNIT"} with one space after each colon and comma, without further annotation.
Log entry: {"value": 0.2, "unit": "V"}
